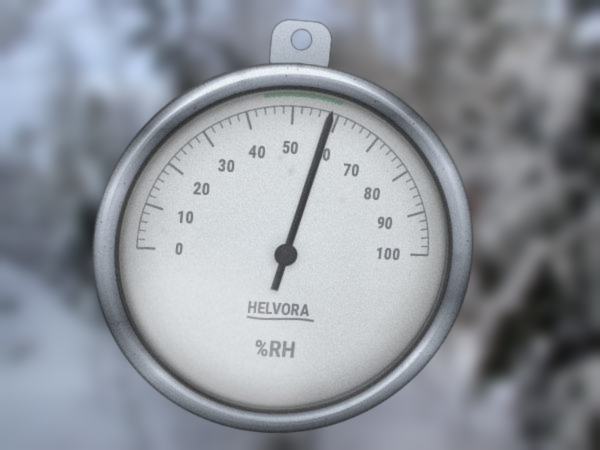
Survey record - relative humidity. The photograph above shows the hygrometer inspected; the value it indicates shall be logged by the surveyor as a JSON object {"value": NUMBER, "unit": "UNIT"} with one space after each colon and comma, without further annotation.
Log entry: {"value": 58, "unit": "%"}
